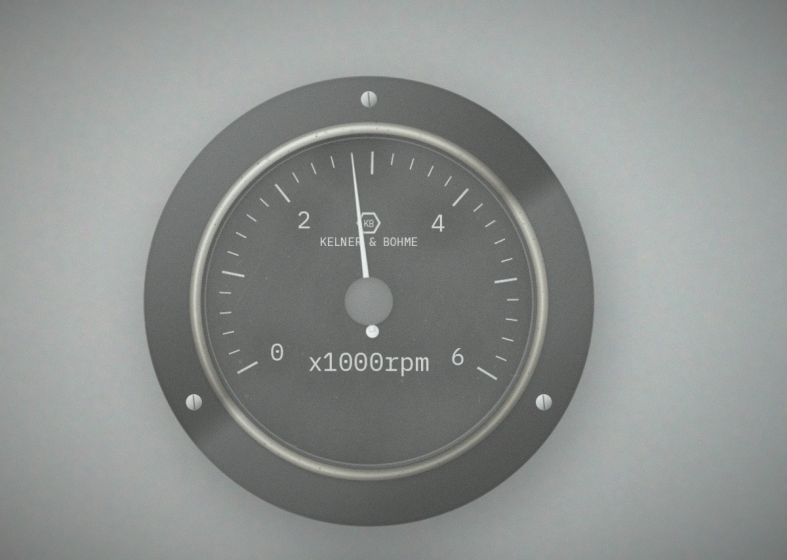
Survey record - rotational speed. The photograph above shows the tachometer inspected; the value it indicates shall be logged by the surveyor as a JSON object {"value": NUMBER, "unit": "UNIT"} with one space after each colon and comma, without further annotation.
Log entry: {"value": 2800, "unit": "rpm"}
